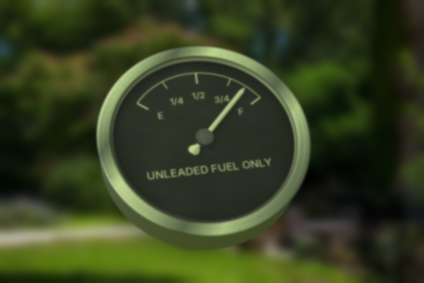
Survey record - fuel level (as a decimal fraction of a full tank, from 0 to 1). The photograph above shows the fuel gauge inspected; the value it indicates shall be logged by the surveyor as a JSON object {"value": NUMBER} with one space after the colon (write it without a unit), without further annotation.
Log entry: {"value": 0.875}
